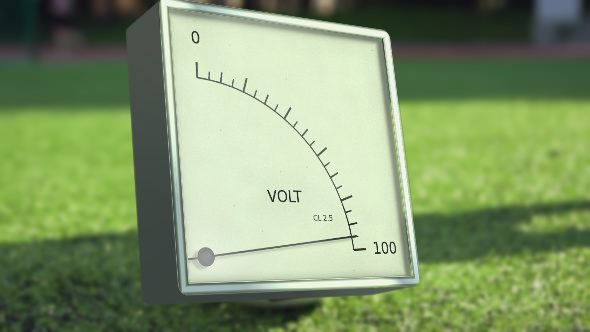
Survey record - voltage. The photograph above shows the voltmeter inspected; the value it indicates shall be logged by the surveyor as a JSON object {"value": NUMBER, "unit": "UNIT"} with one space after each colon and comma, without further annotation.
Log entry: {"value": 95, "unit": "V"}
